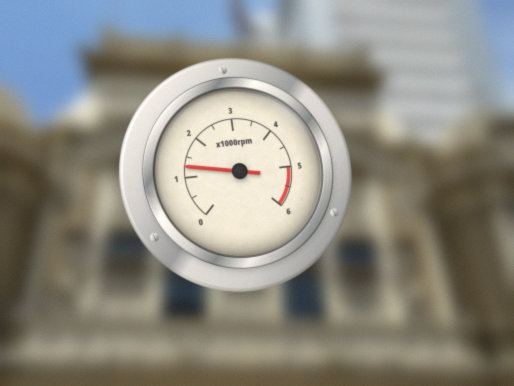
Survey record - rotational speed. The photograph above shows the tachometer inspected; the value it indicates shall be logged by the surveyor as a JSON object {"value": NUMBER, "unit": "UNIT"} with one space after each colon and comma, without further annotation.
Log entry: {"value": 1250, "unit": "rpm"}
